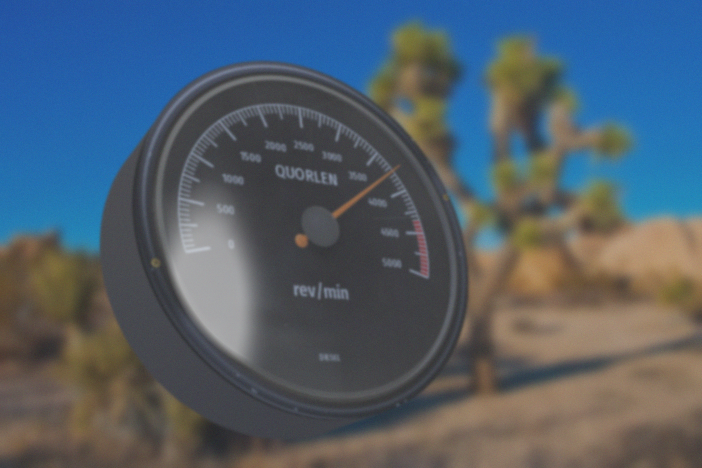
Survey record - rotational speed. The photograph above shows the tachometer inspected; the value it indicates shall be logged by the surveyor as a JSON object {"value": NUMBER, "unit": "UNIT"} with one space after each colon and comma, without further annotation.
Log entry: {"value": 3750, "unit": "rpm"}
